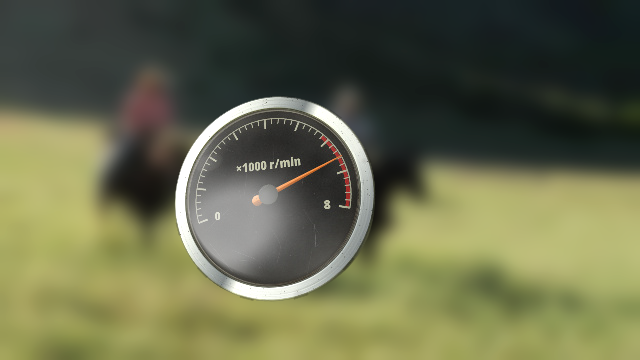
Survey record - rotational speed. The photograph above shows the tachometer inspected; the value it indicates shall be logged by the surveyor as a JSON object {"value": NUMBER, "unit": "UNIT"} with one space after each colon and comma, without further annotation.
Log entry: {"value": 6600, "unit": "rpm"}
